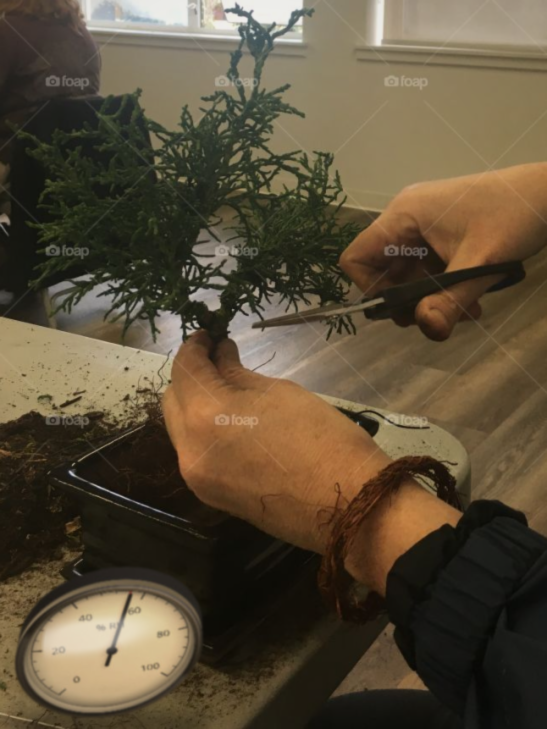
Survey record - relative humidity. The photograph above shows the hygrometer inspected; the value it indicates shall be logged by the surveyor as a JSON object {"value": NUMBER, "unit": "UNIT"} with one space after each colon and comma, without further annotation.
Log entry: {"value": 56, "unit": "%"}
